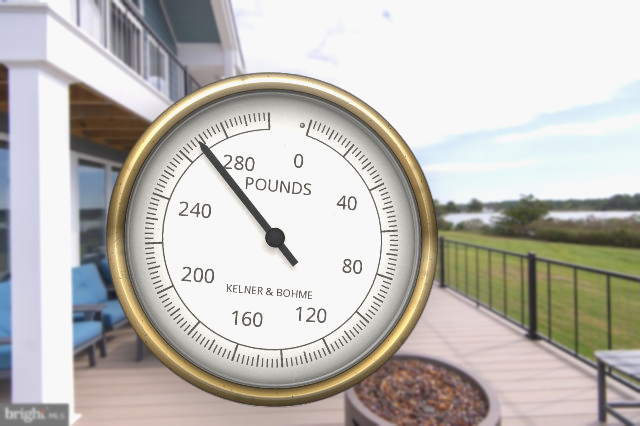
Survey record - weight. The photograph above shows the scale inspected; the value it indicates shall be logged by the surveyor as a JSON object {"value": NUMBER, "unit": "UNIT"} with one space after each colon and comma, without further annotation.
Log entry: {"value": 268, "unit": "lb"}
